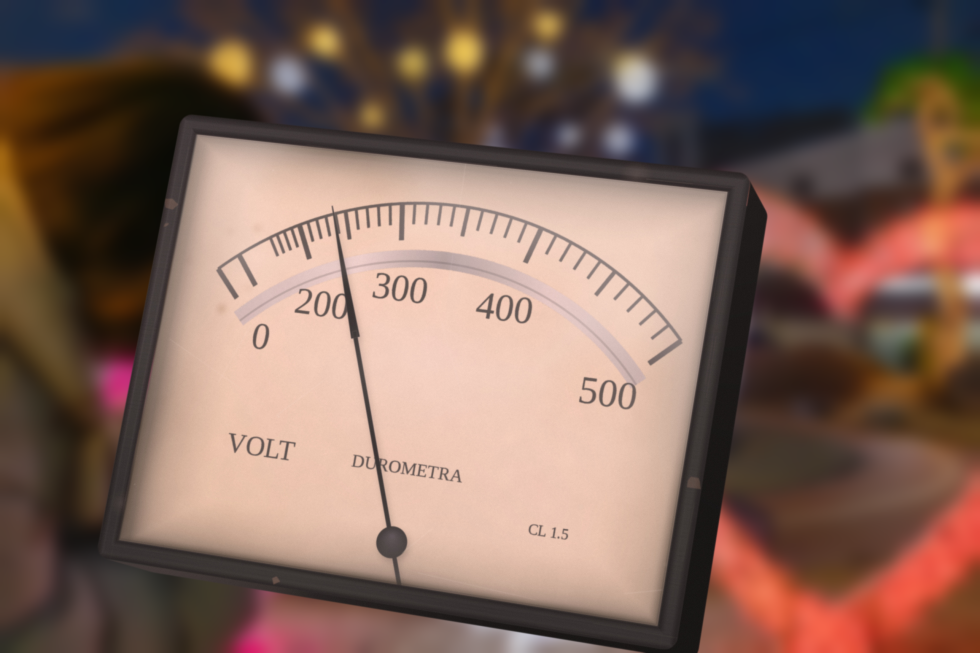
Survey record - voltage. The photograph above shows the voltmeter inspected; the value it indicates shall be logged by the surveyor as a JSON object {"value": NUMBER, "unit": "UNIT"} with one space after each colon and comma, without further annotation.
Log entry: {"value": 240, "unit": "V"}
